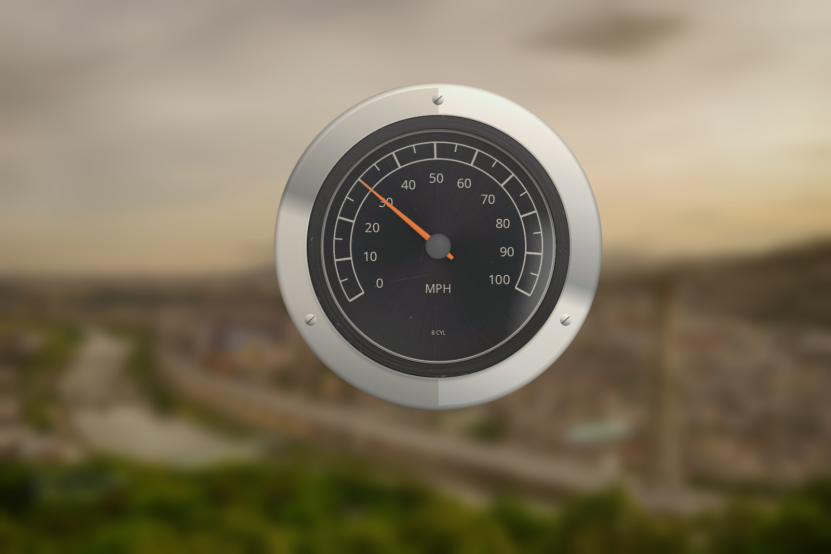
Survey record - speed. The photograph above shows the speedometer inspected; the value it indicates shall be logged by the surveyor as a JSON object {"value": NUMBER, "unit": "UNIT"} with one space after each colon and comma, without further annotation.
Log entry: {"value": 30, "unit": "mph"}
